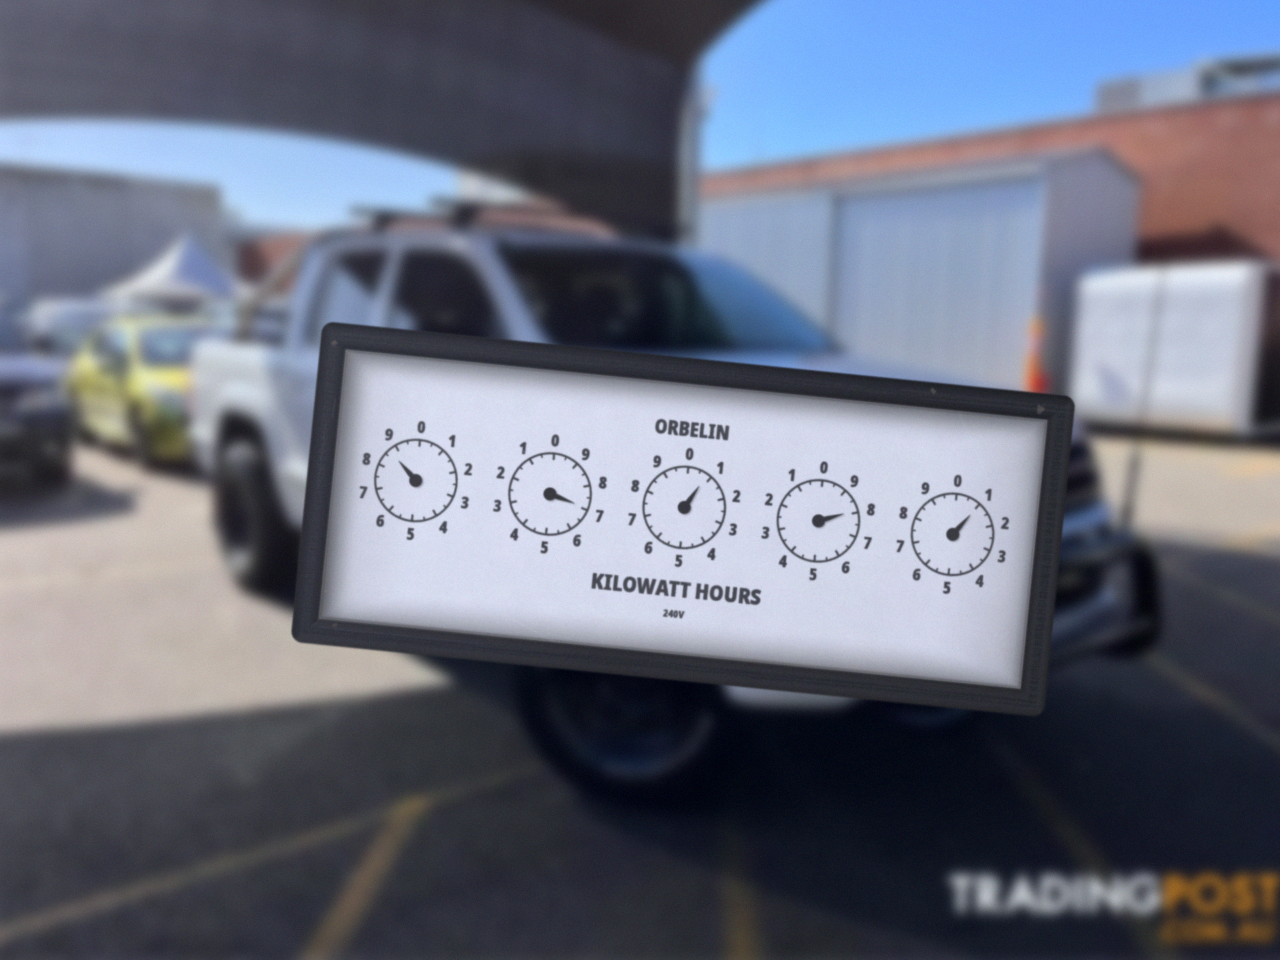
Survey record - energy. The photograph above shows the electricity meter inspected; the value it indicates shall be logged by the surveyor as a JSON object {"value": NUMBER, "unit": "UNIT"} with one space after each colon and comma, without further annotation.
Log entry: {"value": 87081, "unit": "kWh"}
